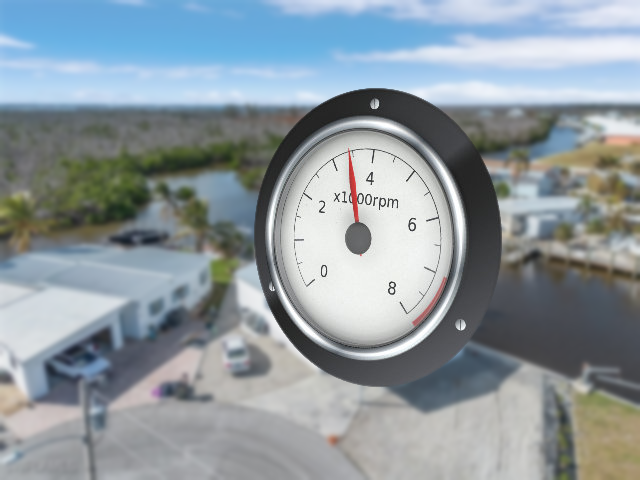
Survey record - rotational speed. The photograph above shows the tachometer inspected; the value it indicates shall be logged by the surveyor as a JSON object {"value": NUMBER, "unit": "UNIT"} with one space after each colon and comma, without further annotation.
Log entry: {"value": 3500, "unit": "rpm"}
